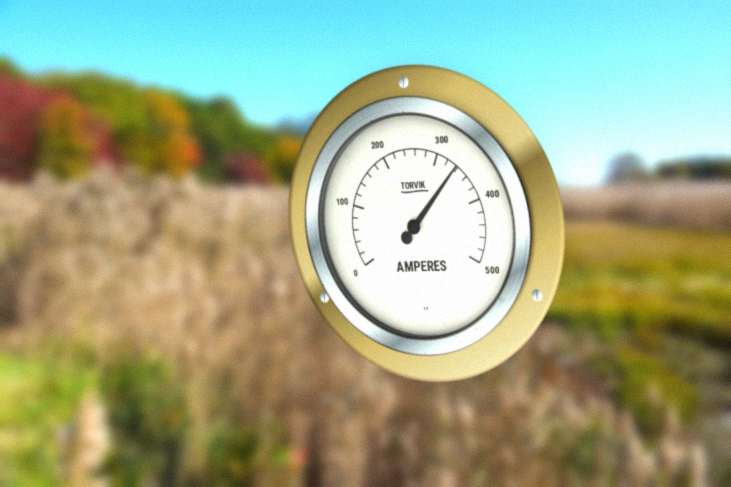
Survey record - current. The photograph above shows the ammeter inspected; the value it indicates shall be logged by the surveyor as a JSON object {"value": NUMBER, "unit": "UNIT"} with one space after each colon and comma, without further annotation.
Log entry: {"value": 340, "unit": "A"}
